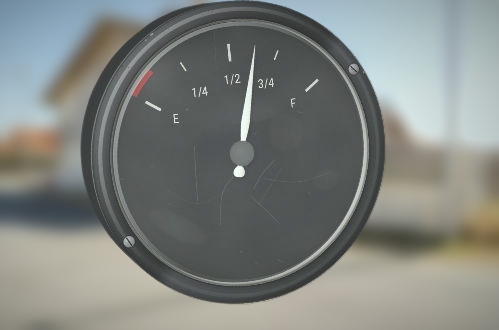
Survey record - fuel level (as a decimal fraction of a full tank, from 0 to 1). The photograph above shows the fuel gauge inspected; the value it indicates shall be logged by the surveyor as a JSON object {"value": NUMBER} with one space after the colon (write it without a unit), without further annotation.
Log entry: {"value": 0.625}
